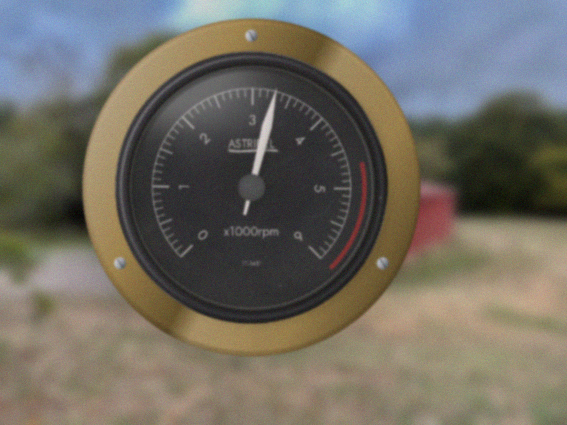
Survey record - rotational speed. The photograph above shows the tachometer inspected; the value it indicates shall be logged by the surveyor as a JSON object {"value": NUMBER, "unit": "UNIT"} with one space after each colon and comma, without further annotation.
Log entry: {"value": 3300, "unit": "rpm"}
